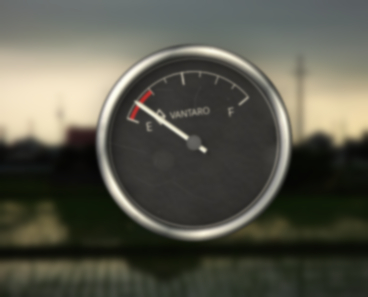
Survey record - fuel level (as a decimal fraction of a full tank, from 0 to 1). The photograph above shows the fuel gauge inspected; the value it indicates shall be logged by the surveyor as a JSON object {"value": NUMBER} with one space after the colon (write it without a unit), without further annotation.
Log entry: {"value": 0.125}
